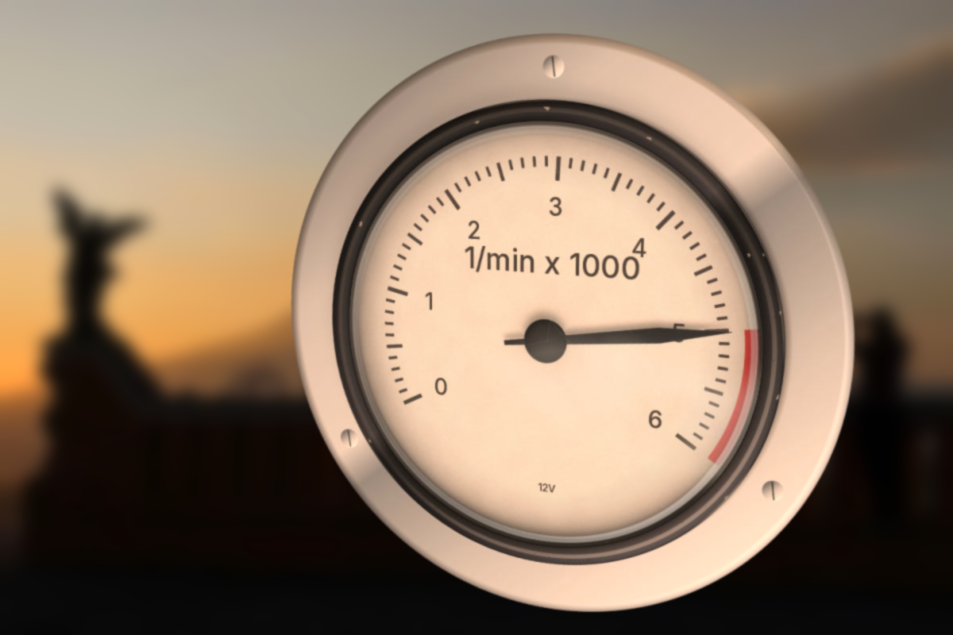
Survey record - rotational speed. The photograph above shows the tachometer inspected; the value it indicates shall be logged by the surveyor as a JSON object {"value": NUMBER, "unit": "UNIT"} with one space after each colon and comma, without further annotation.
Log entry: {"value": 5000, "unit": "rpm"}
